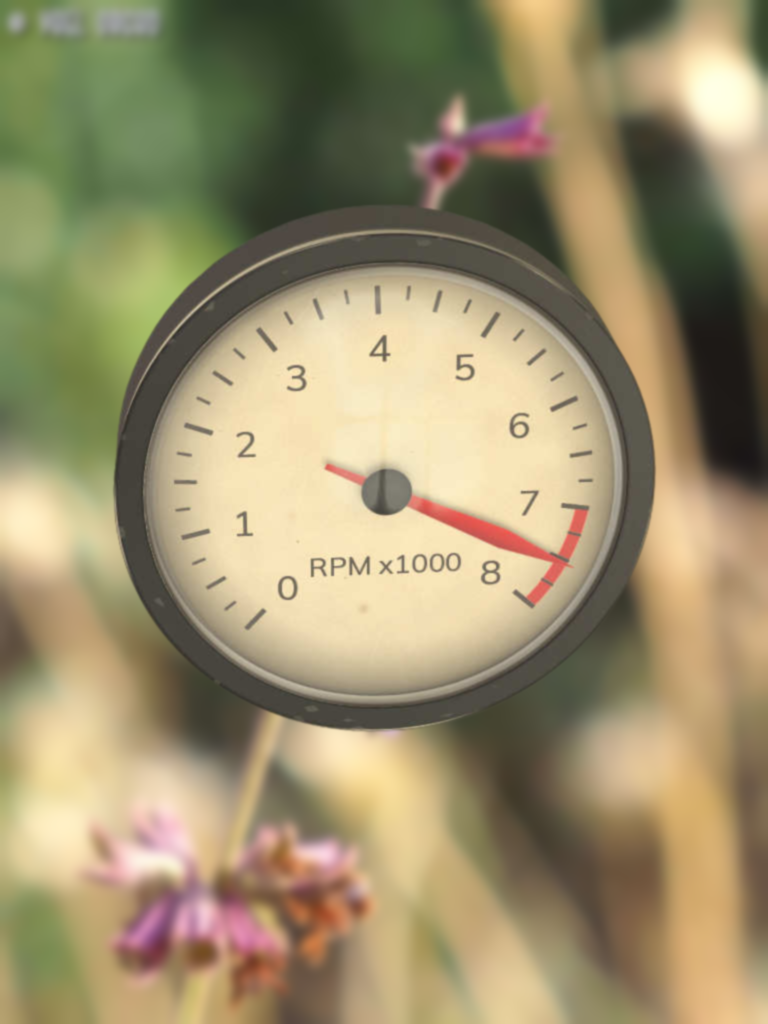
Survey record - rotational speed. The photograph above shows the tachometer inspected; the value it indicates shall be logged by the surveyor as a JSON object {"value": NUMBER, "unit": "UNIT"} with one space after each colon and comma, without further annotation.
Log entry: {"value": 7500, "unit": "rpm"}
